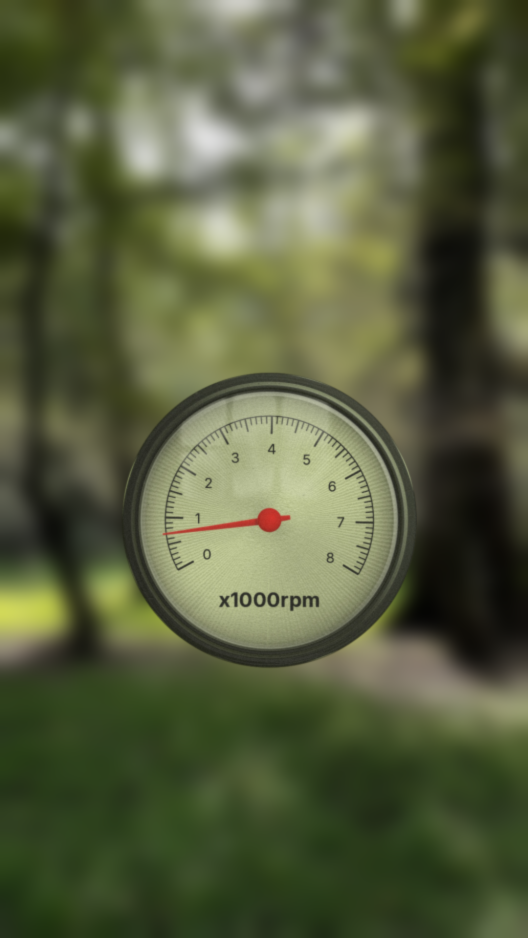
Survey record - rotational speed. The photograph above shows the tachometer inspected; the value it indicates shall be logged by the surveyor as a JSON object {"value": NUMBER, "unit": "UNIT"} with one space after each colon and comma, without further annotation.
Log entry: {"value": 700, "unit": "rpm"}
